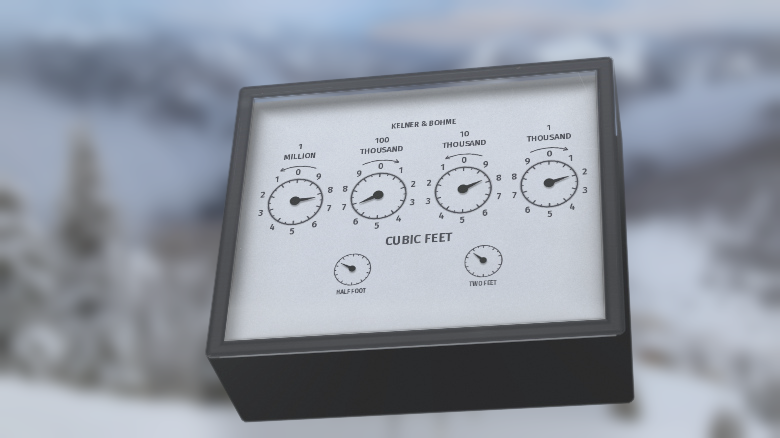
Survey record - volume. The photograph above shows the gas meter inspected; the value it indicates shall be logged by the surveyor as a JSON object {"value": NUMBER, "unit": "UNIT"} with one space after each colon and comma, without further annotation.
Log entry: {"value": 768200, "unit": "ft³"}
